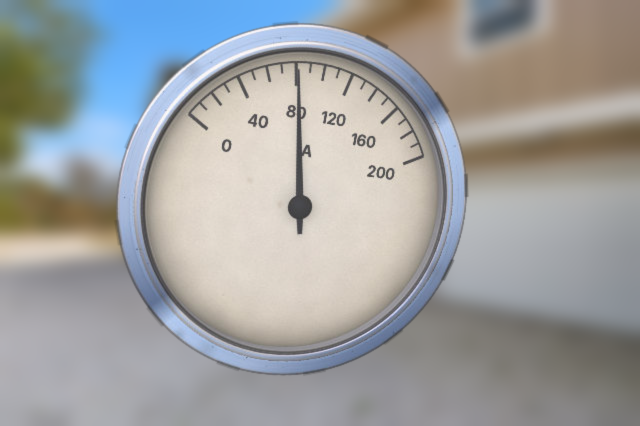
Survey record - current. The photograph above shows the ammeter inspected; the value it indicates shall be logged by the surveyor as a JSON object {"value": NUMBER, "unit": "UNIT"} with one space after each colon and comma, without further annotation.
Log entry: {"value": 80, "unit": "A"}
